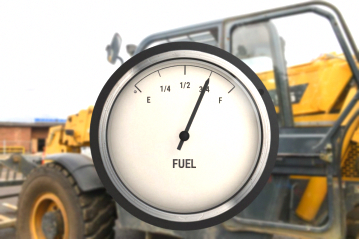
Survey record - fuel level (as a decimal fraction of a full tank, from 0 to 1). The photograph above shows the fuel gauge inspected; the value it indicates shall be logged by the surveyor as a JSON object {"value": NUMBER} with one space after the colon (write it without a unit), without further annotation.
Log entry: {"value": 0.75}
